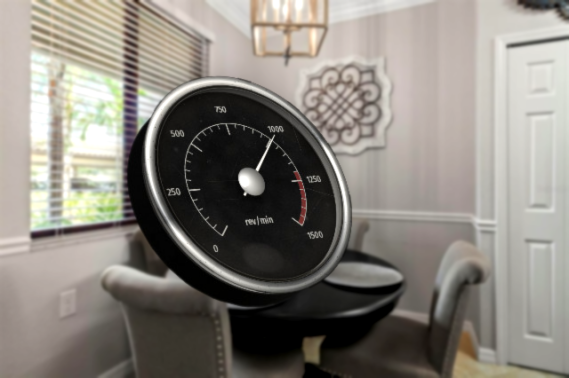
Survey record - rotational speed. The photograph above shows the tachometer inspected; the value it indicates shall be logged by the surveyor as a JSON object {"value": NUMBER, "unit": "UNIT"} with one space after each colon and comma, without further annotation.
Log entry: {"value": 1000, "unit": "rpm"}
